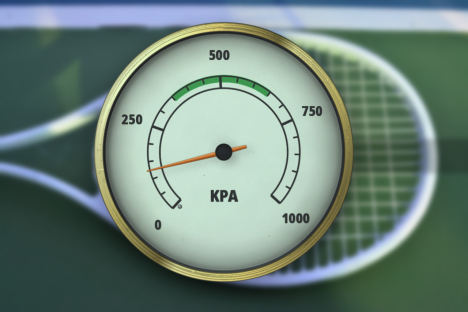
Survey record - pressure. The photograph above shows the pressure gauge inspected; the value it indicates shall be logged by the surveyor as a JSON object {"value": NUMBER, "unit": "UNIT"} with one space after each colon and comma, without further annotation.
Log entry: {"value": 125, "unit": "kPa"}
